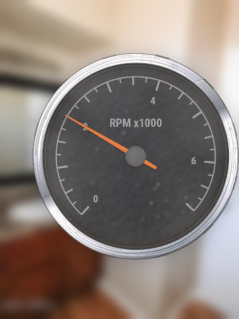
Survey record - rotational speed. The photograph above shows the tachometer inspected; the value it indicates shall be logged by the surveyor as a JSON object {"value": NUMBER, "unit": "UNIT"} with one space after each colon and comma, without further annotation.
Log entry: {"value": 2000, "unit": "rpm"}
